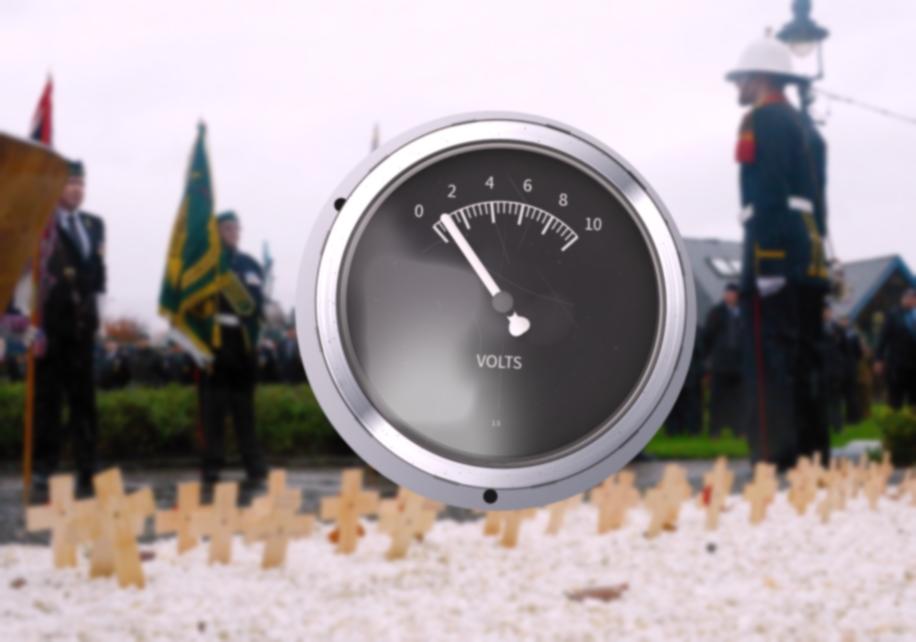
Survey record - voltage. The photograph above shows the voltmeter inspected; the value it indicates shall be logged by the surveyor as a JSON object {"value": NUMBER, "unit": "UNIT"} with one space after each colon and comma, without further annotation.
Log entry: {"value": 0.8, "unit": "V"}
